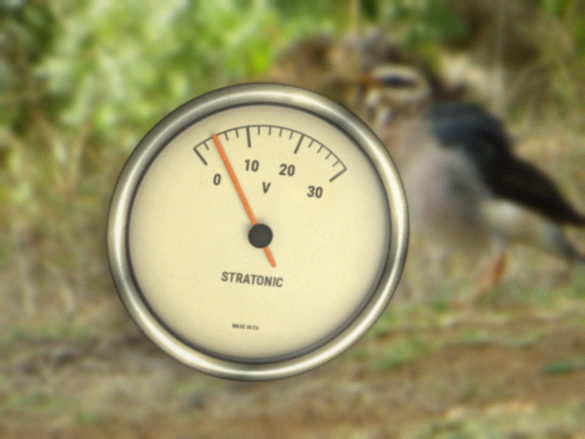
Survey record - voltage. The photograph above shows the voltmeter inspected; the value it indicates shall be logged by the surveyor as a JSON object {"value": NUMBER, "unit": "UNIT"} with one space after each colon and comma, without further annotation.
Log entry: {"value": 4, "unit": "V"}
